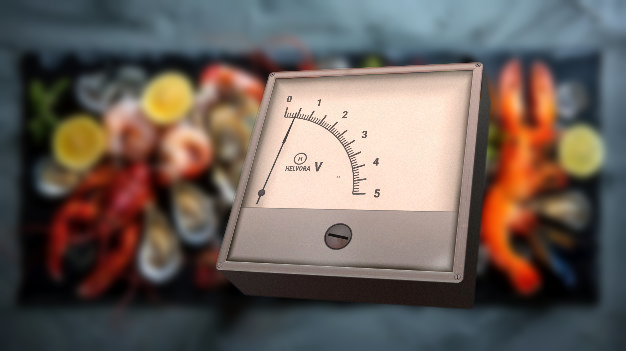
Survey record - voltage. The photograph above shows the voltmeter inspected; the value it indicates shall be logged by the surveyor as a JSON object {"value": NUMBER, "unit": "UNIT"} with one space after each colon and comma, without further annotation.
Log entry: {"value": 0.5, "unit": "V"}
